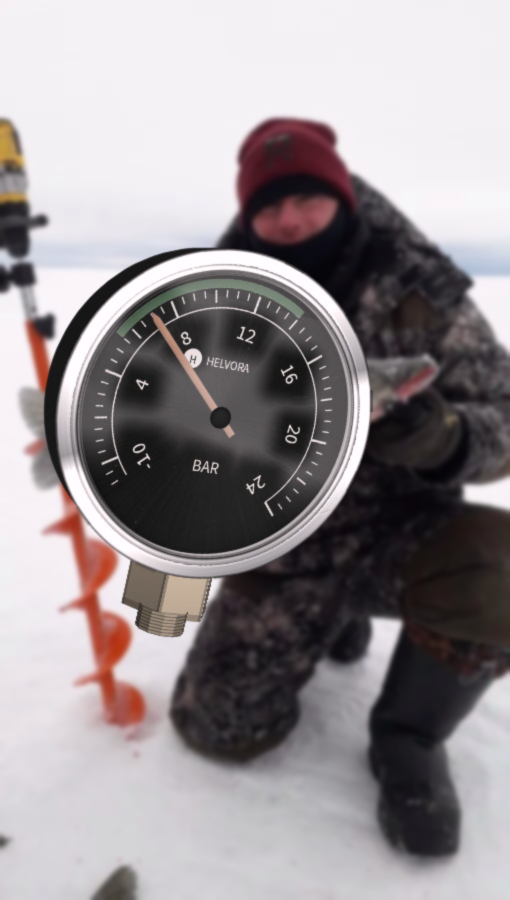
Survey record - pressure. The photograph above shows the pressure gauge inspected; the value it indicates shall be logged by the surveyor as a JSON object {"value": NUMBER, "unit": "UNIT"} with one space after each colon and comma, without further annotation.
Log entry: {"value": 7, "unit": "bar"}
